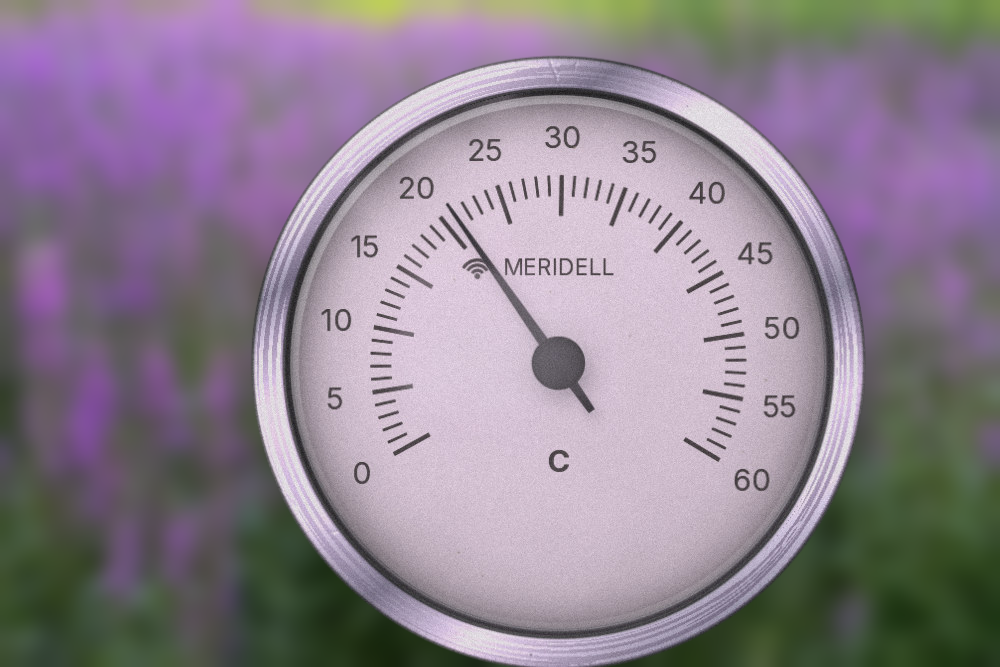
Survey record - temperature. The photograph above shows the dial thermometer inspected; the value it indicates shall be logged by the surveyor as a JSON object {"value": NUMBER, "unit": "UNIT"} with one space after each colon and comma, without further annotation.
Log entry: {"value": 21, "unit": "°C"}
